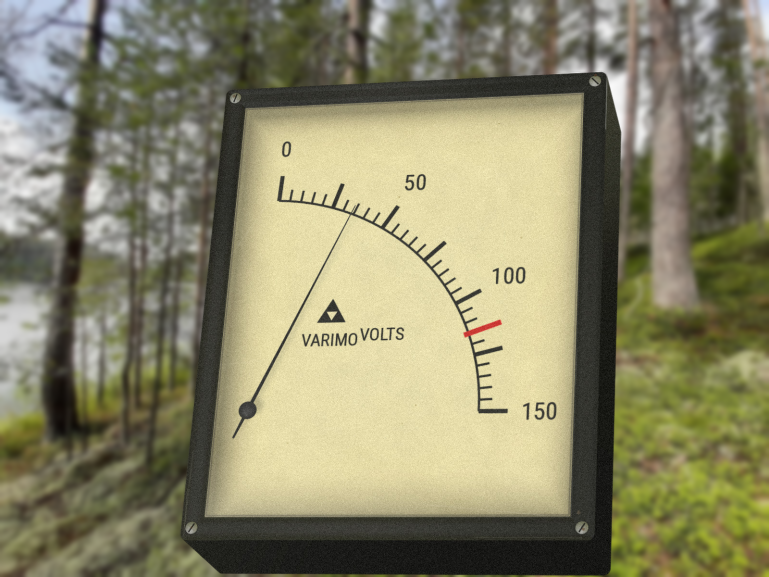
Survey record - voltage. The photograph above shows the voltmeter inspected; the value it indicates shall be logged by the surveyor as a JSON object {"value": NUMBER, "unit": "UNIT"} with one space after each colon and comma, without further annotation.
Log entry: {"value": 35, "unit": "V"}
